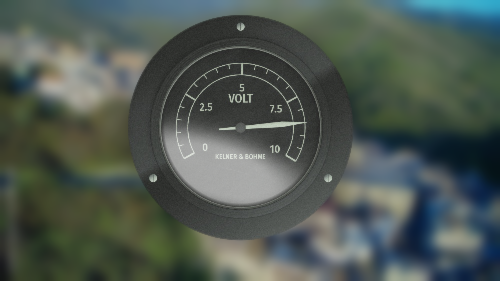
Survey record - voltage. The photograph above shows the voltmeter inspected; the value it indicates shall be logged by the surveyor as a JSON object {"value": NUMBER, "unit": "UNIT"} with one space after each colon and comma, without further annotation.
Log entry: {"value": 8.5, "unit": "V"}
